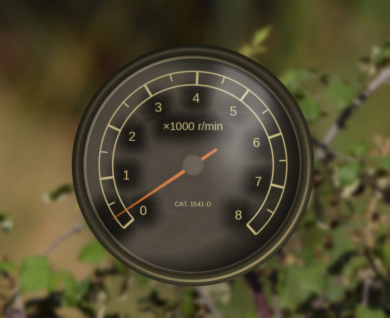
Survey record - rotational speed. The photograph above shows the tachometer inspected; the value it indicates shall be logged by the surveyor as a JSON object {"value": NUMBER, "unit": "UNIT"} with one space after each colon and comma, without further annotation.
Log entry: {"value": 250, "unit": "rpm"}
